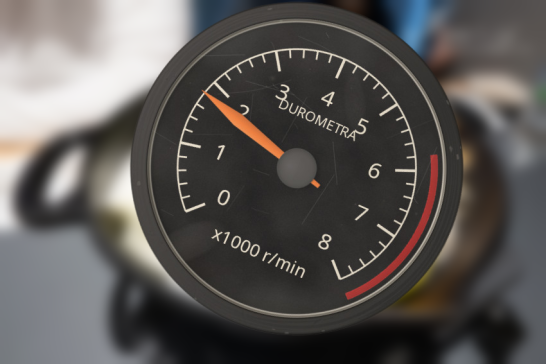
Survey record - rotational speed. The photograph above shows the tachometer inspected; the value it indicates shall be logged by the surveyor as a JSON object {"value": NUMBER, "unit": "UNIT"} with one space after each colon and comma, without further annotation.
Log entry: {"value": 1800, "unit": "rpm"}
